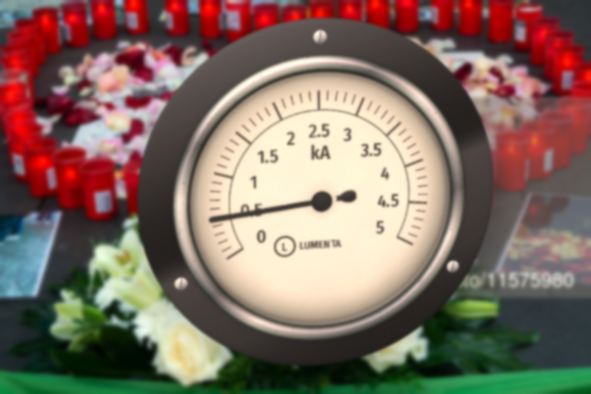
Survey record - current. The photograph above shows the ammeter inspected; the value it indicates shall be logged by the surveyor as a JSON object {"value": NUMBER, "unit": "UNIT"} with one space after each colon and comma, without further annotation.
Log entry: {"value": 0.5, "unit": "kA"}
